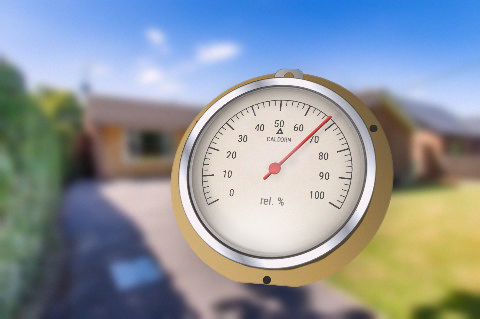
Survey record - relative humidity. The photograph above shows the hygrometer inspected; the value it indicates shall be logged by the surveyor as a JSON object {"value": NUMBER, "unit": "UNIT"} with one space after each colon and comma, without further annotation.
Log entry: {"value": 68, "unit": "%"}
